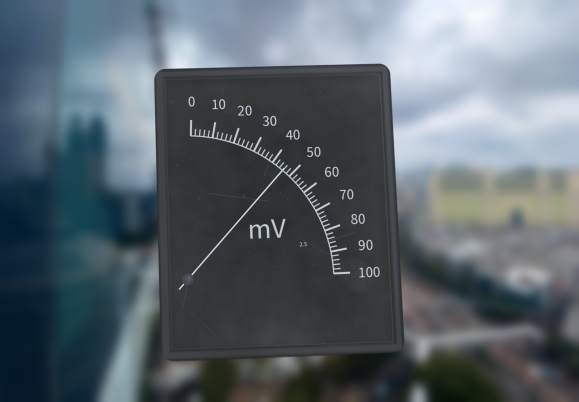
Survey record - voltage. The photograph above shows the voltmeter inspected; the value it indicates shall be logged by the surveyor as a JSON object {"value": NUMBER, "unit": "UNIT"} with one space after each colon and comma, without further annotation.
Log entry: {"value": 46, "unit": "mV"}
